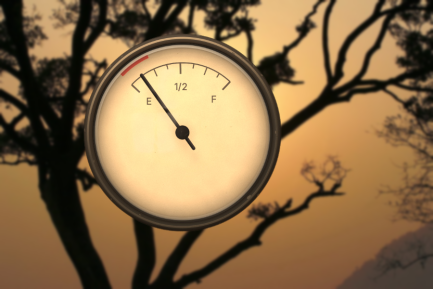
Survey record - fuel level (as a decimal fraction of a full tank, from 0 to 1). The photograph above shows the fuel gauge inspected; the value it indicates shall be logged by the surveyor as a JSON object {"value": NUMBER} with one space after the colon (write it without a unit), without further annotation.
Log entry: {"value": 0.125}
